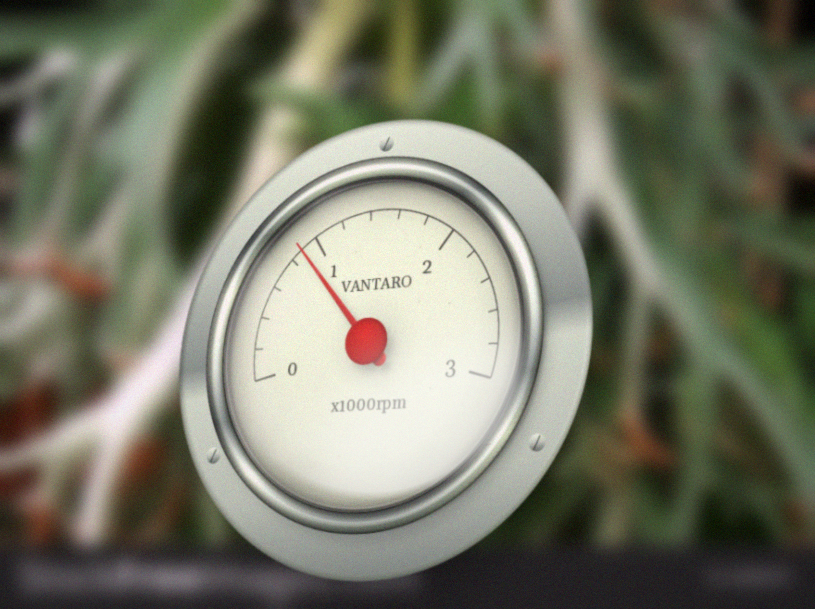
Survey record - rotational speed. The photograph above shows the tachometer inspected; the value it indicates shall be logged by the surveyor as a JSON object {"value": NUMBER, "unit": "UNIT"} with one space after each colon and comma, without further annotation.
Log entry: {"value": 900, "unit": "rpm"}
